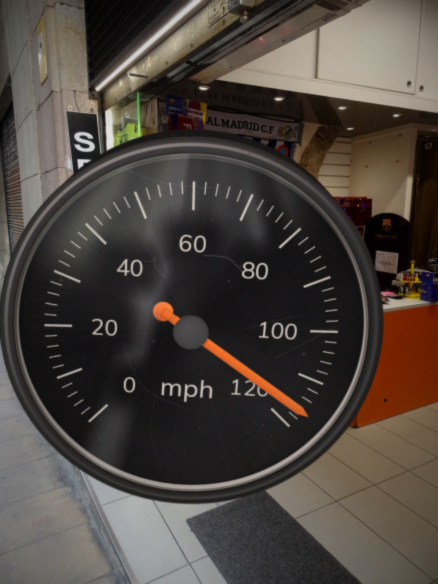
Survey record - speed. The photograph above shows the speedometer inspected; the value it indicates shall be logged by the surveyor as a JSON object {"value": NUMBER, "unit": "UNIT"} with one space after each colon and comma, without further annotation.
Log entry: {"value": 116, "unit": "mph"}
